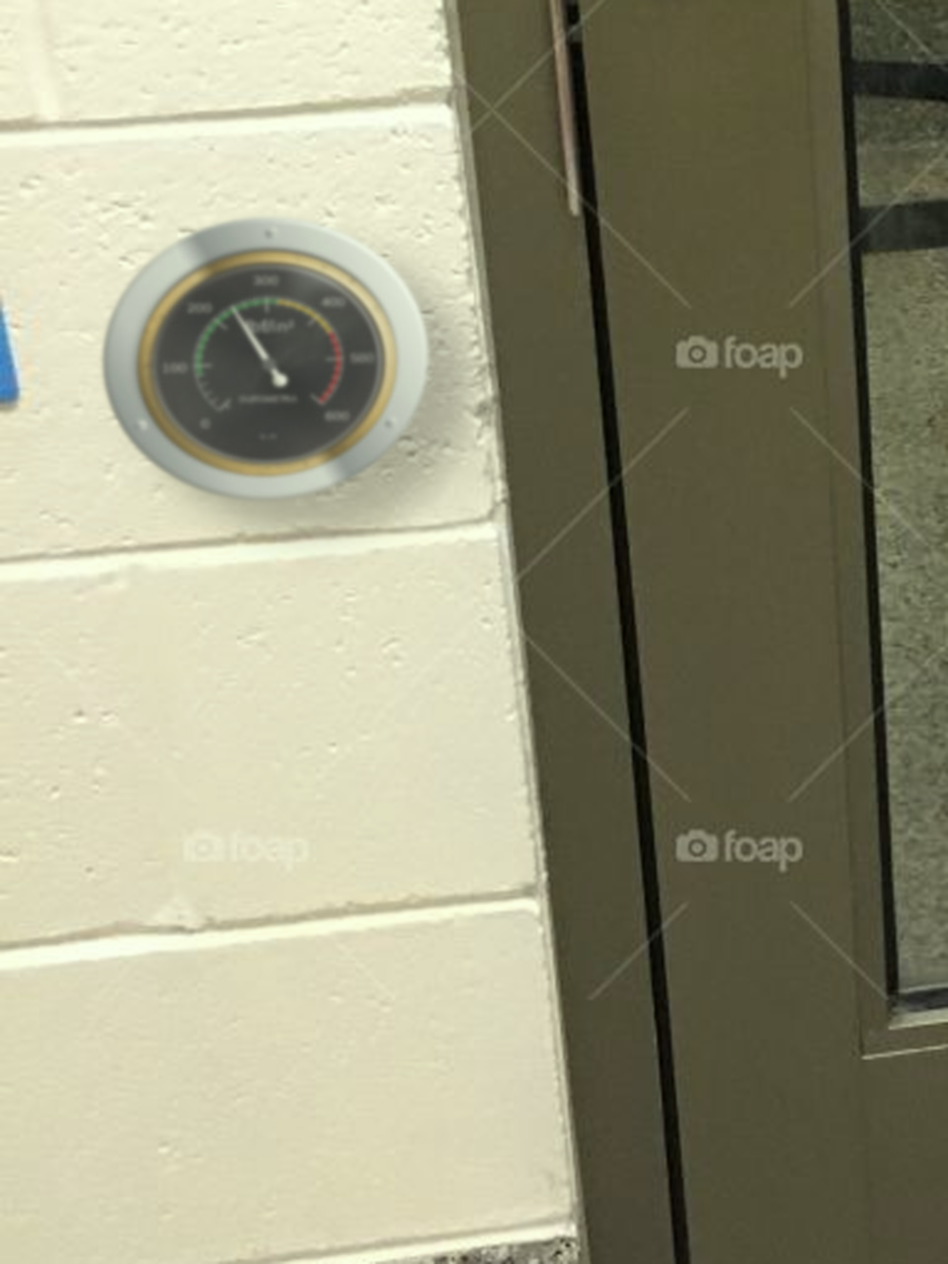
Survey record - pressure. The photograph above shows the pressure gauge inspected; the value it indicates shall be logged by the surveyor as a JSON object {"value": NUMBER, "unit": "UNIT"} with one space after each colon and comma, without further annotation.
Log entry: {"value": 240, "unit": "psi"}
